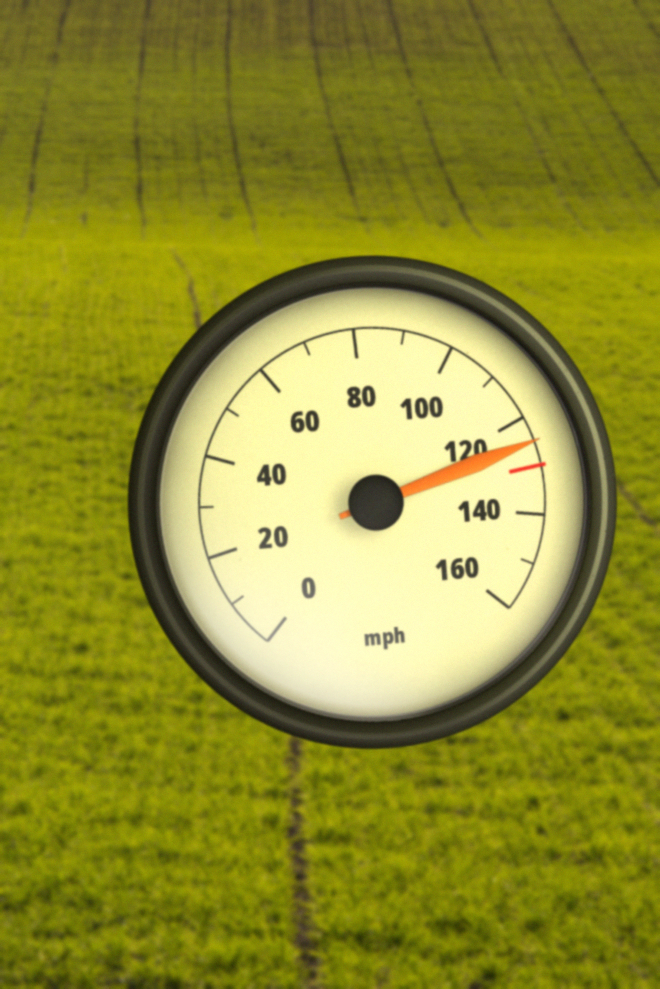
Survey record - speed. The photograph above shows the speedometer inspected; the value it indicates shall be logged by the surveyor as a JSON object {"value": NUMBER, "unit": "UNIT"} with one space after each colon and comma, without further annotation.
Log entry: {"value": 125, "unit": "mph"}
